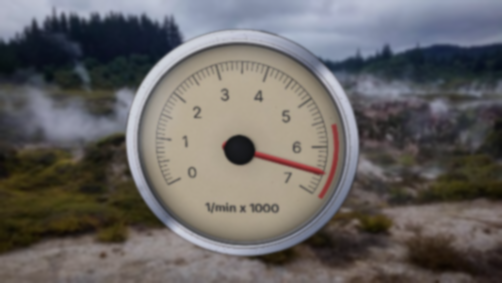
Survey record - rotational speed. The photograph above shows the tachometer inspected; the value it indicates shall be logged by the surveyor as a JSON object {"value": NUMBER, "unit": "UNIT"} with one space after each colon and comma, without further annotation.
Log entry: {"value": 6500, "unit": "rpm"}
